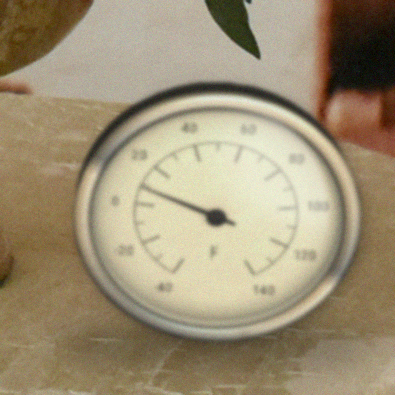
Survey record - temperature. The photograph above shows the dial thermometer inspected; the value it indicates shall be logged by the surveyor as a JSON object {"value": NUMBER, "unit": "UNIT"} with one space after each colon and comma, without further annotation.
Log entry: {"value": 10, "unit": "°F"}
